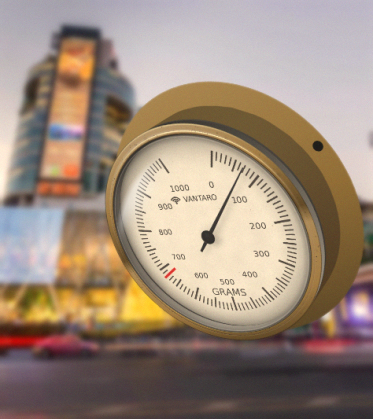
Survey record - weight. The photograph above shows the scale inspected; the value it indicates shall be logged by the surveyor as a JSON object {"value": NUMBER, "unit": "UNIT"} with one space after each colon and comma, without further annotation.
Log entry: {"value": 70, "unit": "g"}
